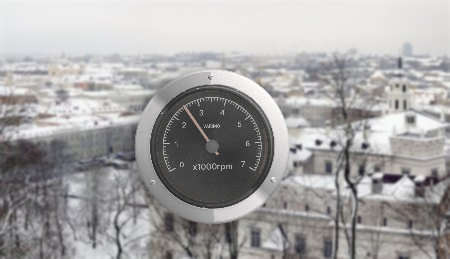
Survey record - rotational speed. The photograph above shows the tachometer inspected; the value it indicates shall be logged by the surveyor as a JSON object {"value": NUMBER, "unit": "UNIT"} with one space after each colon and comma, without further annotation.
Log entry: {"value": 2500, "unit": "rpm"}
